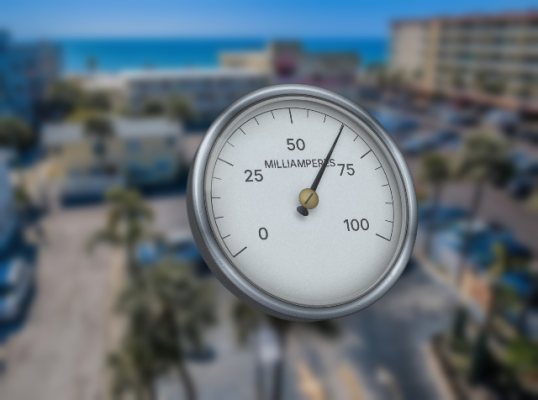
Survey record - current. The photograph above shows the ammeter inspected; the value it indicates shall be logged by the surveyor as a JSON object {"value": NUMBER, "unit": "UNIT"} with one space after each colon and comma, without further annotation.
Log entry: {"value": 65, "unit": "mA"}
